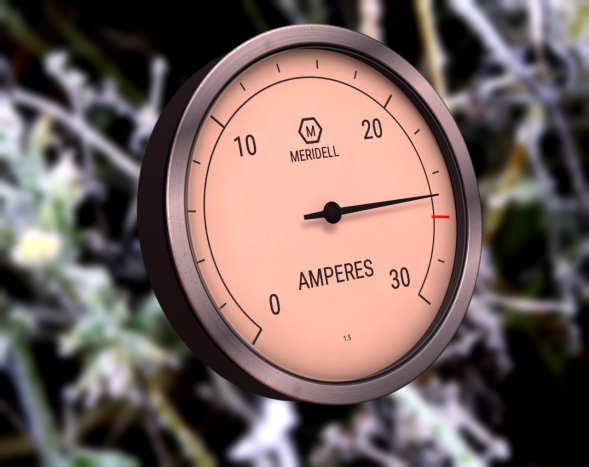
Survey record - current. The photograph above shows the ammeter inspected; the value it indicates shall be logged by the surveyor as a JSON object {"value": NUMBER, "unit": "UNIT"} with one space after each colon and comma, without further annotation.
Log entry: {"value": 25, "unit": "A"}
